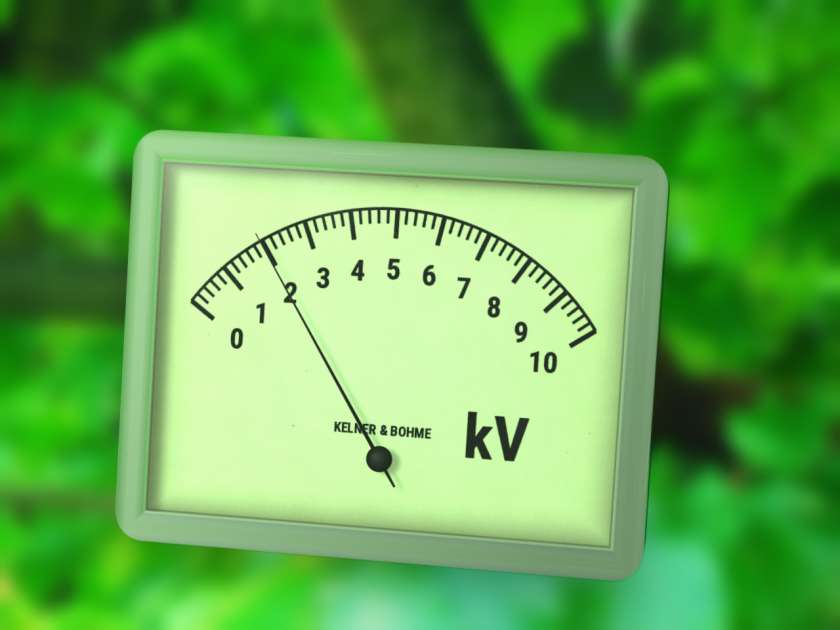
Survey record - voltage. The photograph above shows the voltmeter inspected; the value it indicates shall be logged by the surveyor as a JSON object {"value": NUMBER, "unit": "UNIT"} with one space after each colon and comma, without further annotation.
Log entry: {"value": 2, "unit": "kV"}
